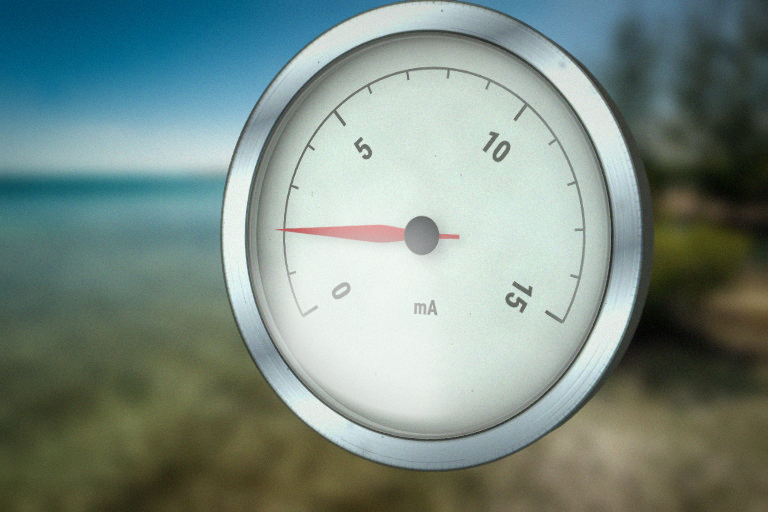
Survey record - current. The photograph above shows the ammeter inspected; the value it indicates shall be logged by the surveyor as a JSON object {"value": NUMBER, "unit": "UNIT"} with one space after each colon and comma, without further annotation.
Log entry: {"value": 2, "unit": "mA"}
